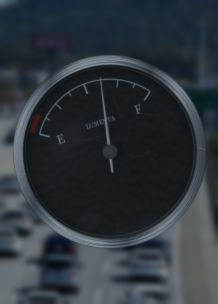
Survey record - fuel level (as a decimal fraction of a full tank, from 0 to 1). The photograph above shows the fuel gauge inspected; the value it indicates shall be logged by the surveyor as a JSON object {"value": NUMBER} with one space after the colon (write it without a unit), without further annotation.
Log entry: {"value": 0.625}
